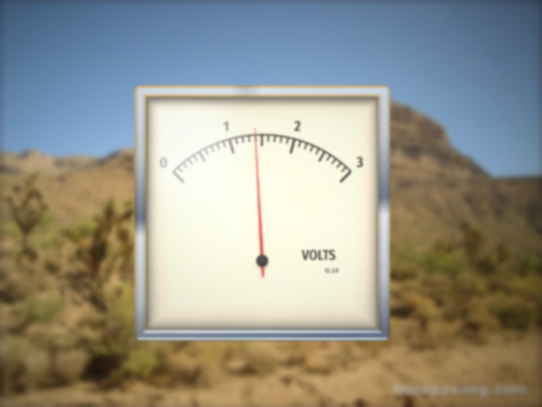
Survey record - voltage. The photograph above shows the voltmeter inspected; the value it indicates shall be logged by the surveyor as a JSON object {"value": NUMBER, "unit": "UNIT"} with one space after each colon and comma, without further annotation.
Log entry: {"value": 1.4, "unit": "V"}
